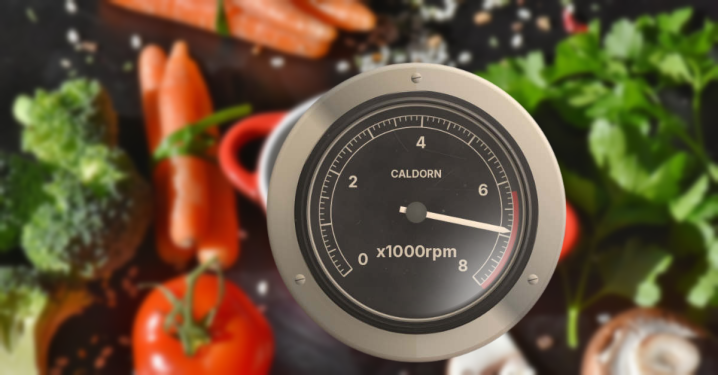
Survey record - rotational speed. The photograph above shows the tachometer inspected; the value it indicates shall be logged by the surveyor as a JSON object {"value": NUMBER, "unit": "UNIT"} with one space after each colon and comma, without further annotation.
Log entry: {"value": 6900, "unit": "rpm"}
